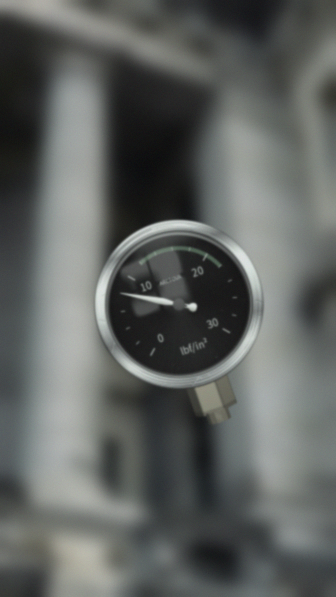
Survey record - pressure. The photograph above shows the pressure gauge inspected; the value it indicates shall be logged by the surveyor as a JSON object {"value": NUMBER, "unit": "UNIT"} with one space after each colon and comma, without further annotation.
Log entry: {"value": 8, "unit": "psi"}
